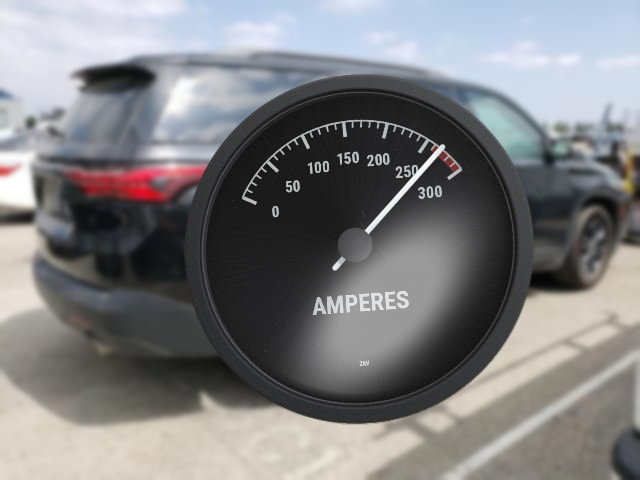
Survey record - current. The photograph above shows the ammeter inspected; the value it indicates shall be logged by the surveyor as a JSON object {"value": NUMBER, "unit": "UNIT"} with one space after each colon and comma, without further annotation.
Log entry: {"value": 270, "unit": "A"}
